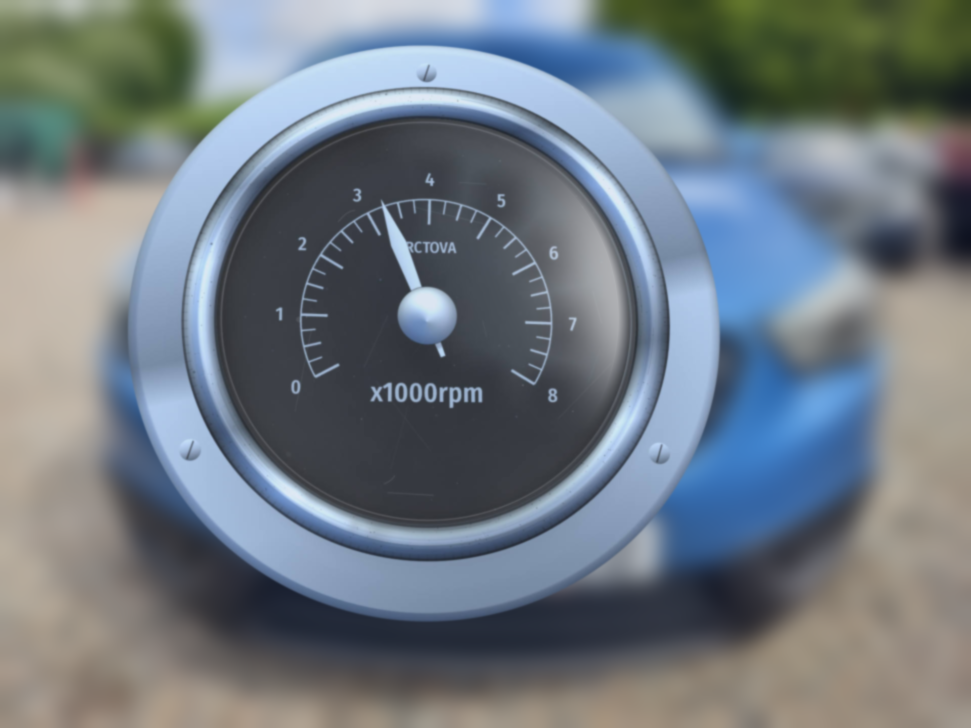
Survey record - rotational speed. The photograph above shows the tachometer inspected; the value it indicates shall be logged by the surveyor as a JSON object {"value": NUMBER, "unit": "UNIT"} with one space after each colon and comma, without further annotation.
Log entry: {"value": 3250, "unit": "rpm"}
